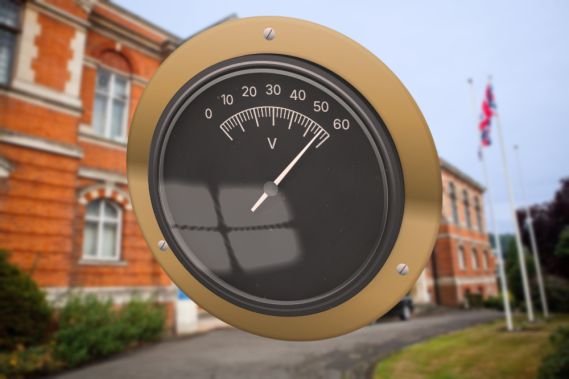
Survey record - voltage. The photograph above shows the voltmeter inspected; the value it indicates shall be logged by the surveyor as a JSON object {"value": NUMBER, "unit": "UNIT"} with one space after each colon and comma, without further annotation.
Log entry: {"value": 56, "unit": "V"}
